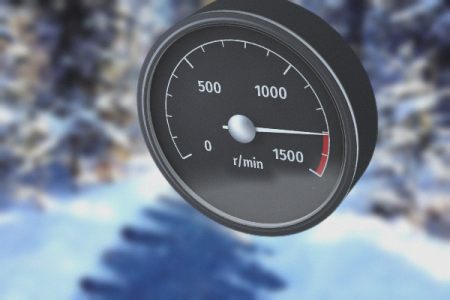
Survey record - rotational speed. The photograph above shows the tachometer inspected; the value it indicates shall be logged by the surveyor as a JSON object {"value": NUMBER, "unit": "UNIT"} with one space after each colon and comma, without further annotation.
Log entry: {"value": 1300, "unit": "rpm"}
